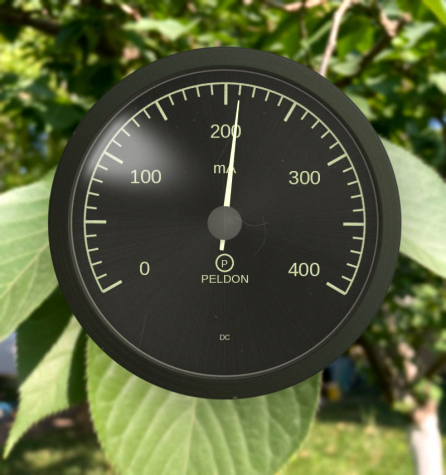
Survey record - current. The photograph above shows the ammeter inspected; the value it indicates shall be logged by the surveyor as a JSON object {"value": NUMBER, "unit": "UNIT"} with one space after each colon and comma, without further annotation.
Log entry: {"value": 210, "unit": "mA"}
